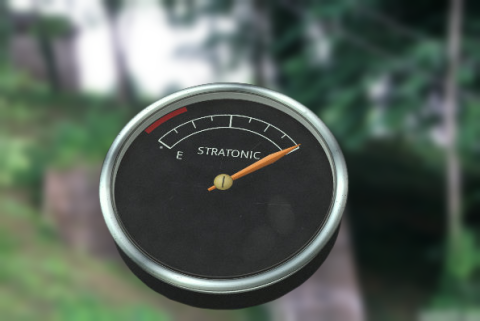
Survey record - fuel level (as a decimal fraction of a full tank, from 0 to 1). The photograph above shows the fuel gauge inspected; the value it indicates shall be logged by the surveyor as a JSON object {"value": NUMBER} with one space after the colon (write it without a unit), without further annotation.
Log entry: {"value": 1}
